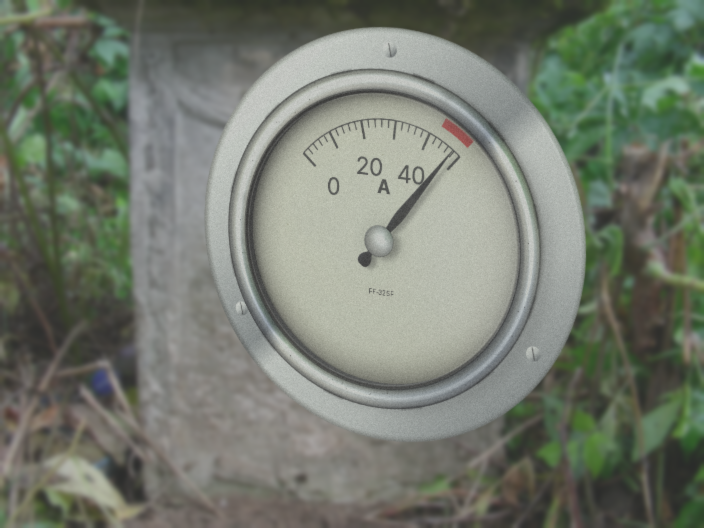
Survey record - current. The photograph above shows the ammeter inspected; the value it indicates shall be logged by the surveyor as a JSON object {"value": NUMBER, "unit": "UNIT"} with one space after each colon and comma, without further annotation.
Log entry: {"value": 48, "unit": "A"}
